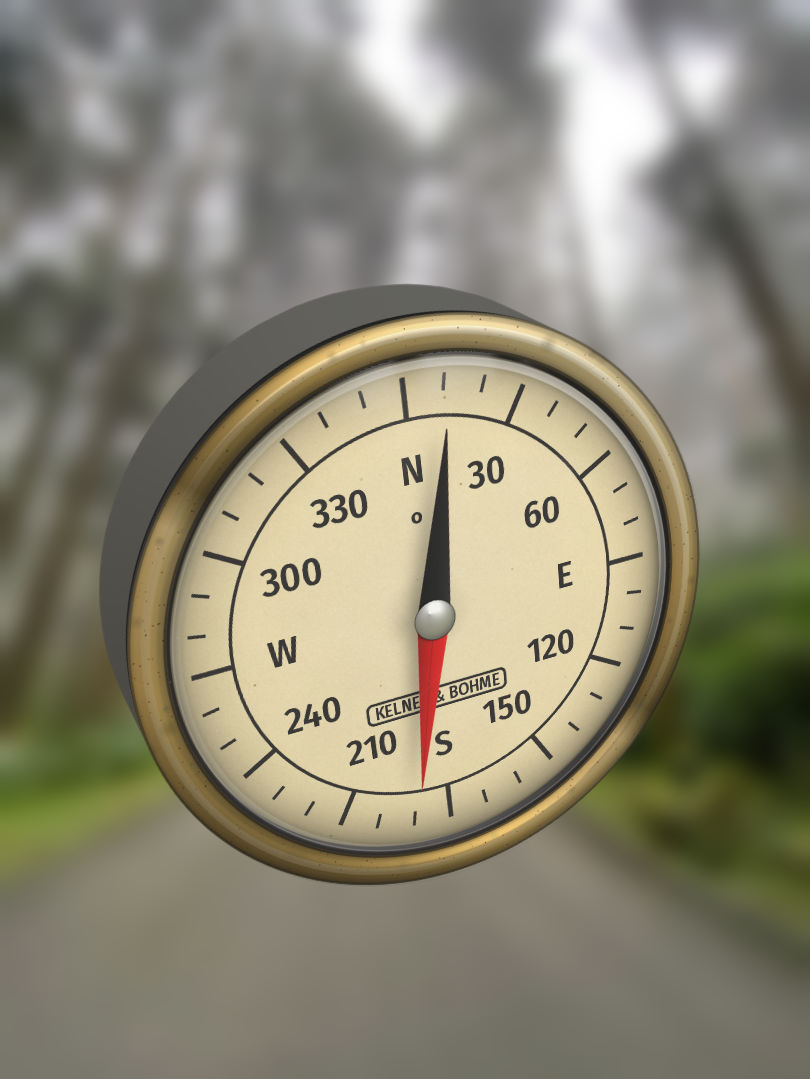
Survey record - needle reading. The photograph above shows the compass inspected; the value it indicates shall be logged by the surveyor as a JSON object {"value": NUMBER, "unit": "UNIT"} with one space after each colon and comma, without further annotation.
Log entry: {"value": 190, "unit": "°"}
